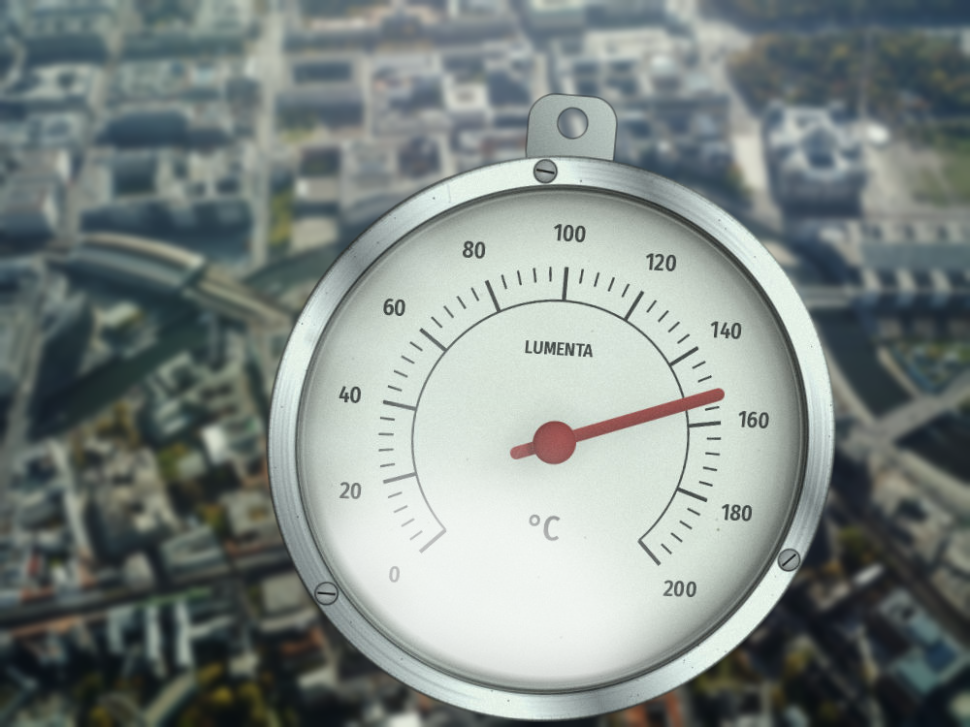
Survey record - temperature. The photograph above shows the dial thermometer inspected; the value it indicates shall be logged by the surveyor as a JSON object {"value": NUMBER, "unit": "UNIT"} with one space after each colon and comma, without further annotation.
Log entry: {"value": 152, "unit": "°C"}
